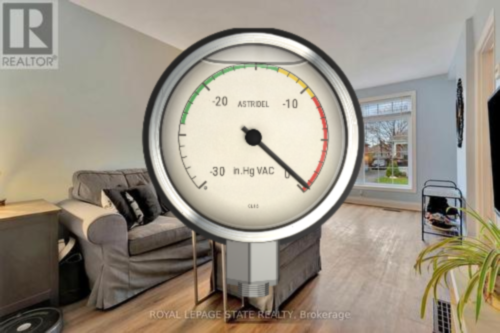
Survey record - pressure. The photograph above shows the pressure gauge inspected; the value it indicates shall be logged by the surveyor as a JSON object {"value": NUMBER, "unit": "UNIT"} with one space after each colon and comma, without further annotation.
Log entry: {"value": -0.5, "unit": "inHg"}
